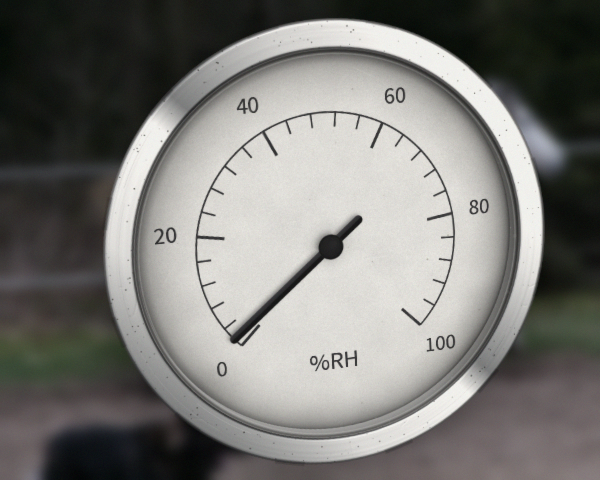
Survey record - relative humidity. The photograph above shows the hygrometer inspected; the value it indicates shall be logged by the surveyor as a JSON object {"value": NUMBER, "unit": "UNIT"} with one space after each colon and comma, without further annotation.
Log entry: {"value": 2, "unit": "%"}
